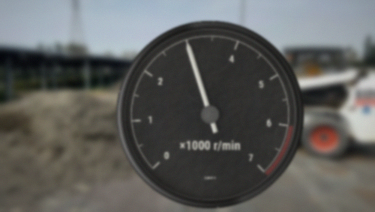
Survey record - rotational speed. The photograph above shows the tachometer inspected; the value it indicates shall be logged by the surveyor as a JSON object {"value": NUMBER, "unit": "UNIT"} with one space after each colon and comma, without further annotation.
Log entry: {"value": 3000, "unit": "rpm"}
